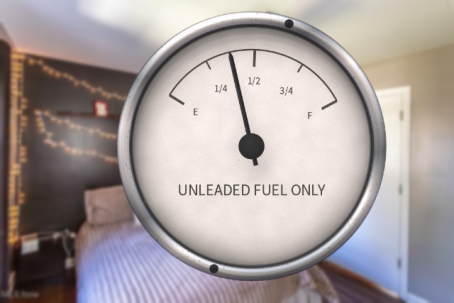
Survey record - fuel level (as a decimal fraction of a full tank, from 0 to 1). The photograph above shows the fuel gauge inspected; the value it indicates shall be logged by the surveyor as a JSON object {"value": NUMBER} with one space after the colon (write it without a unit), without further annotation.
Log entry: {"value": 0.375}
